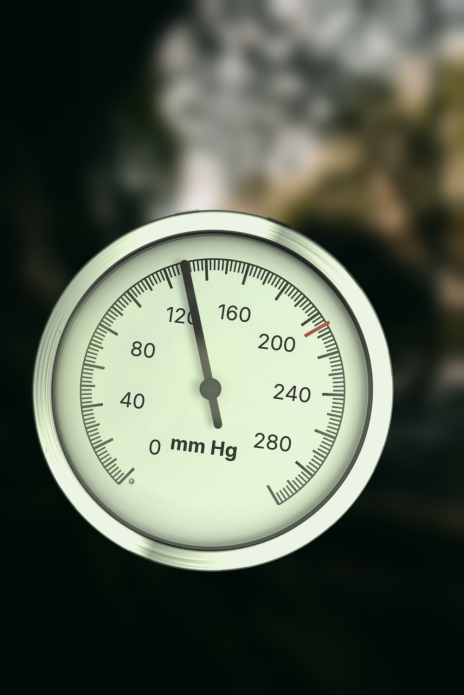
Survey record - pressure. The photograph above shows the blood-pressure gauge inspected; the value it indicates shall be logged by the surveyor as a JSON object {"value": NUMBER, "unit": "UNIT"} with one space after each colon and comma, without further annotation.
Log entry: {"value": 130, "unit": "mmHg"}
